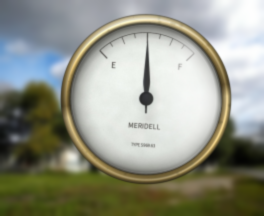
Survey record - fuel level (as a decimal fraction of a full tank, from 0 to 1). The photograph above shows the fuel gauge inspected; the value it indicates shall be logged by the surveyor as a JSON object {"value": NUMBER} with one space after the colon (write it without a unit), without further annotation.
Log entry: {"value": 0.5}
